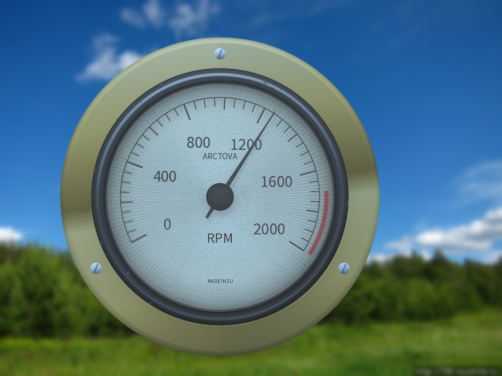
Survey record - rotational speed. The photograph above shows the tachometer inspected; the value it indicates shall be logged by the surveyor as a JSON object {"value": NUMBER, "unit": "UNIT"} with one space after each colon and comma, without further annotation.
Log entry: {"value": 1250, "unit": "rpm"}
